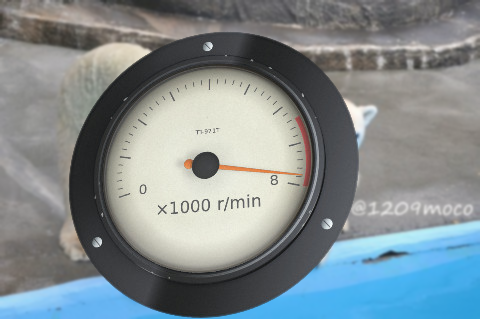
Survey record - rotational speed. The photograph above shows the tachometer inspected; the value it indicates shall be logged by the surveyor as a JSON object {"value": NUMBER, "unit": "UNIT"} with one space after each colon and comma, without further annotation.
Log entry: {"value": 7800, "unit": "rpm"}
